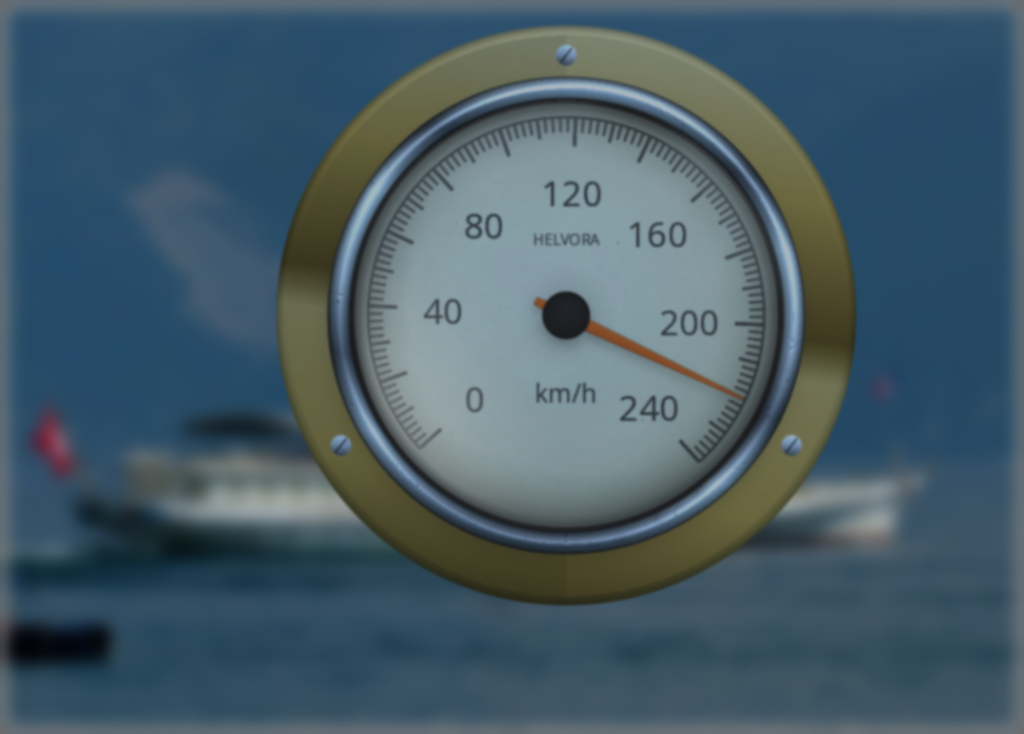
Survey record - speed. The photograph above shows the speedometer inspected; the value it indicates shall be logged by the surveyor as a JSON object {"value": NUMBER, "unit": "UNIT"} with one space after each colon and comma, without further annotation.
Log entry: {"value": 220, "unit": "km/h"}
